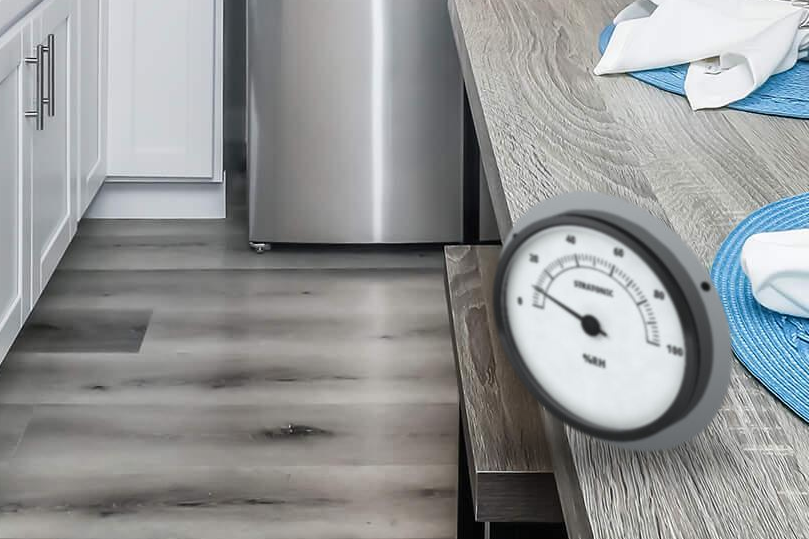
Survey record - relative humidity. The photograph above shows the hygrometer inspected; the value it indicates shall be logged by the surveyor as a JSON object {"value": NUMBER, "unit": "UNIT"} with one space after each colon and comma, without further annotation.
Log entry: {"value": 10, "unit": "%"}
